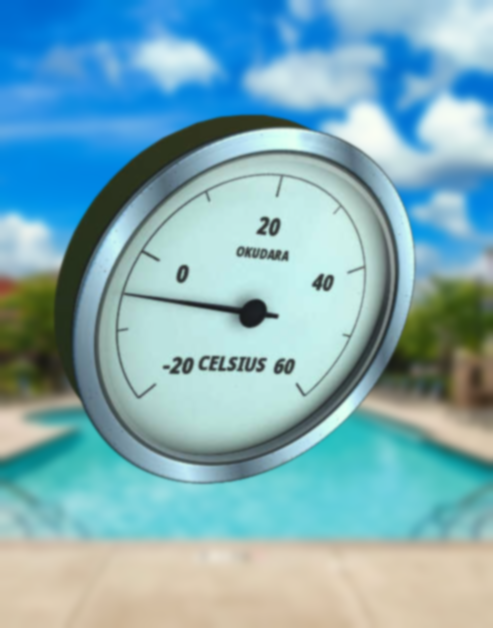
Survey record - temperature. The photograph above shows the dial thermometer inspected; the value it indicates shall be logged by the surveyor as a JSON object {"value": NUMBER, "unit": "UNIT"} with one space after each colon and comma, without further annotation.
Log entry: {"value": -5, "unit": "°C"}
